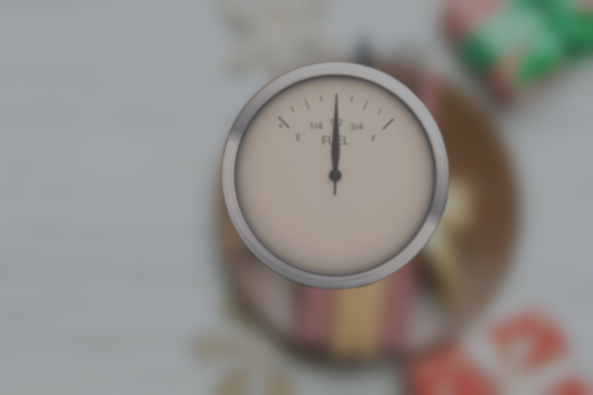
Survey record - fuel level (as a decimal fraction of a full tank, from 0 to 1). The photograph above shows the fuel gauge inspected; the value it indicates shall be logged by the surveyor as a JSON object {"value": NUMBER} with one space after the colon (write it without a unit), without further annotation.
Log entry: {"value": 0.5}
